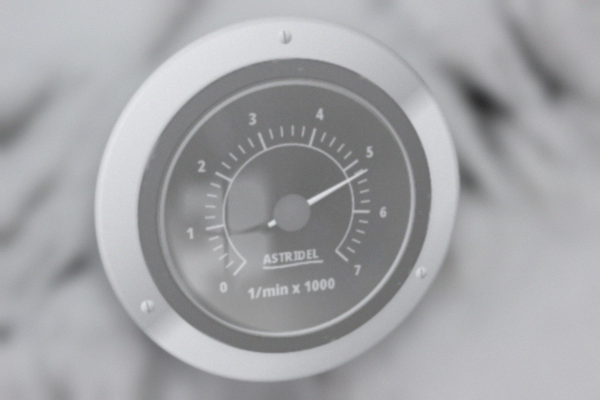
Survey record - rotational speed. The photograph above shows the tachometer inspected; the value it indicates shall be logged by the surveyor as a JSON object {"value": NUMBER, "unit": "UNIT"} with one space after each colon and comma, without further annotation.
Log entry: {"value": 5200, "unit": "rpm"}
